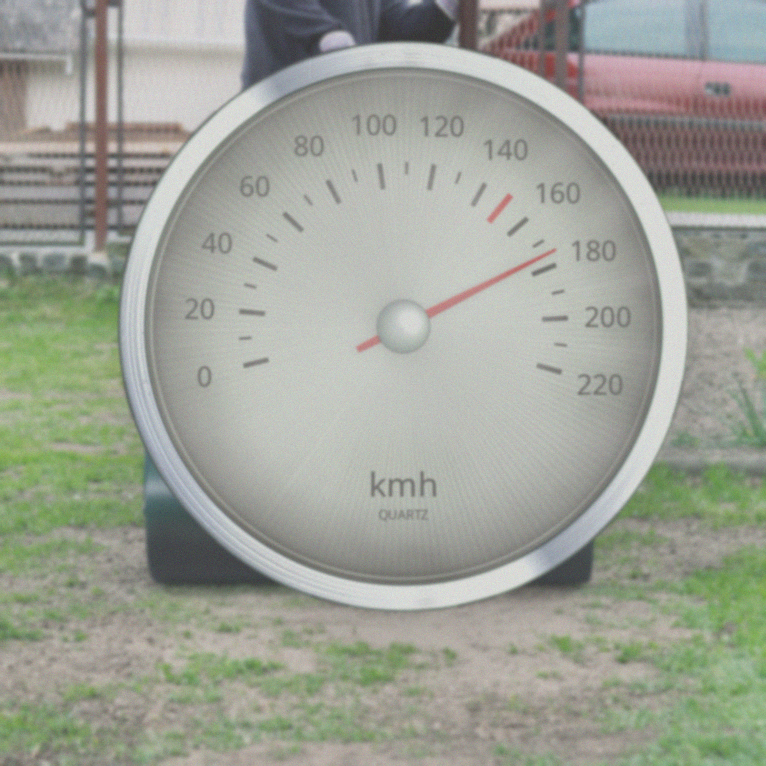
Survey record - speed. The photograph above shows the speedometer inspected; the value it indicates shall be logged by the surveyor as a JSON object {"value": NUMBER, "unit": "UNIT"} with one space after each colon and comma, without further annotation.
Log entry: {"value": 175, "unit": "km/h"}
